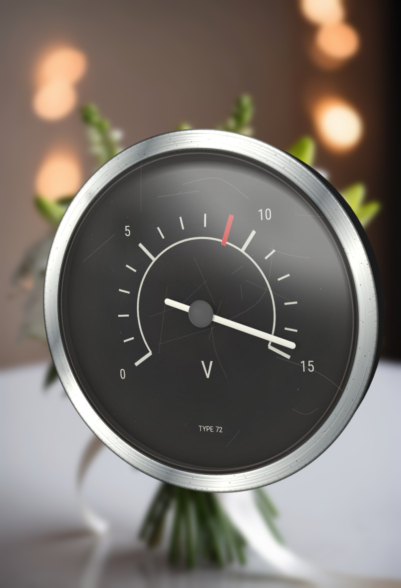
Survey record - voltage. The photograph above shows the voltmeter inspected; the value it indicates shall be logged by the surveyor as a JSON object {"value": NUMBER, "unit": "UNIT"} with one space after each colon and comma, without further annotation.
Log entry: {"value": 14.5, "unit": "V"}
